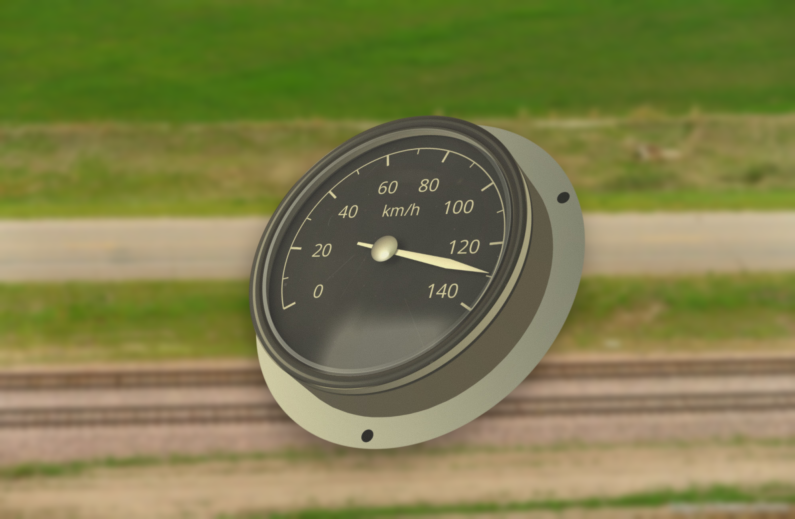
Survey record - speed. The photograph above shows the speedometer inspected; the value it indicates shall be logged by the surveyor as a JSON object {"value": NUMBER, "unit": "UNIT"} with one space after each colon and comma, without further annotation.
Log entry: {"value": 130, "unit": "km/h"}
